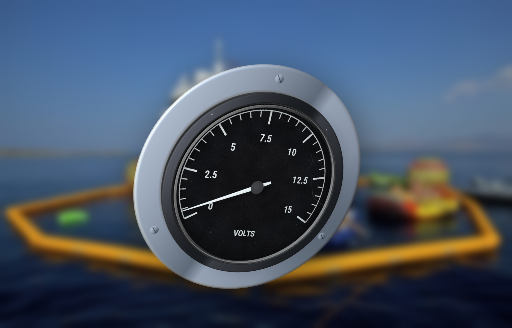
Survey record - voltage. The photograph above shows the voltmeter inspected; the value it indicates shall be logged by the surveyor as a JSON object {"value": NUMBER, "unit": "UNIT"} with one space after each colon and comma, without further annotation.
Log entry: {"value": 0.5, "unit": "V"}
